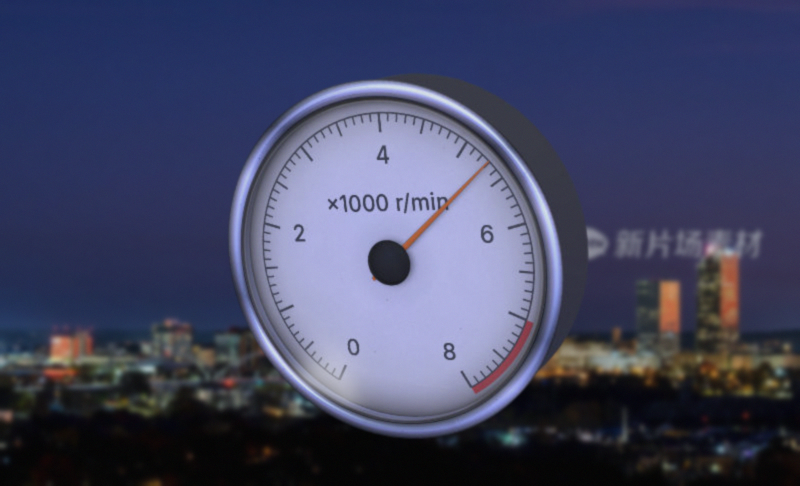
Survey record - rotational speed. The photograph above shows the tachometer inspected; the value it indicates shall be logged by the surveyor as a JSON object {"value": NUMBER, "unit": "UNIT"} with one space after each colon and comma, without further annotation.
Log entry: {"value": 5300, "unit": "rpm"}
